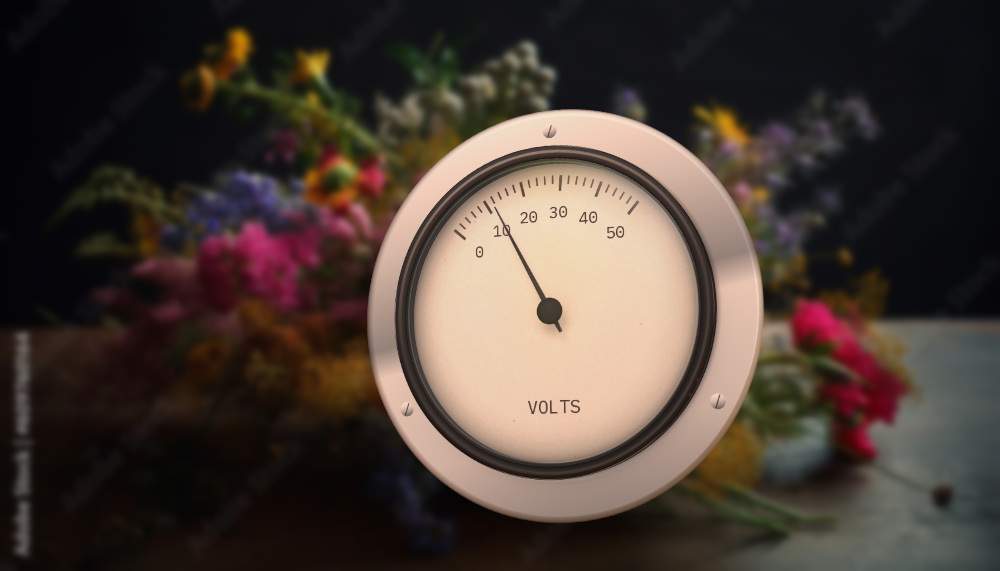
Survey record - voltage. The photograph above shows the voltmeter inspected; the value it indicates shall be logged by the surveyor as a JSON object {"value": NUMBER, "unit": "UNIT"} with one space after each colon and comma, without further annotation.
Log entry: {"value": 12, "unit": "V"}
